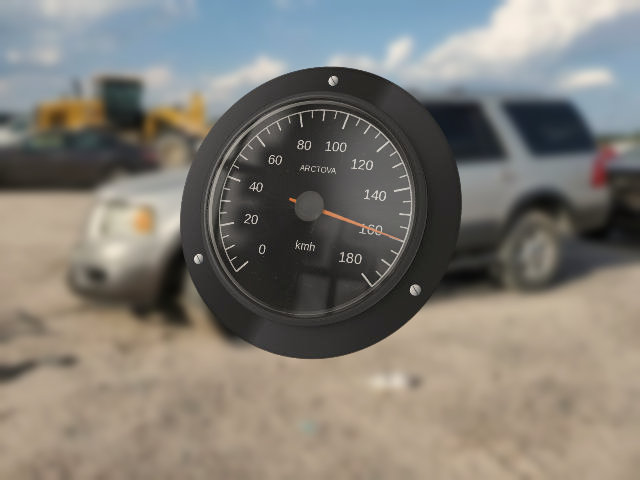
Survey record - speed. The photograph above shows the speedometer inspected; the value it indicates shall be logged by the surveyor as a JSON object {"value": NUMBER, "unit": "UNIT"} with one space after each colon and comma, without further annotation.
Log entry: {"value": 160, "unit": "km/h"}
